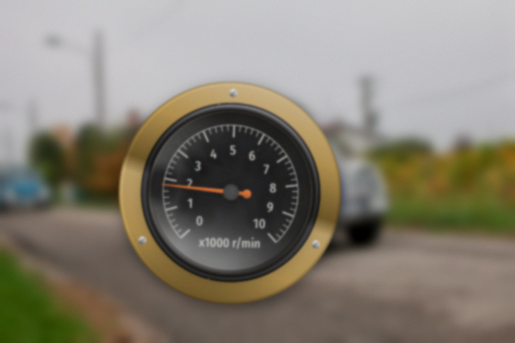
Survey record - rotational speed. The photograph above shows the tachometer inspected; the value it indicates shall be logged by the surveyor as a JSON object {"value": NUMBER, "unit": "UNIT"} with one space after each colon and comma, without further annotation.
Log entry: {"value": 1800, "unit": "rpm"}
